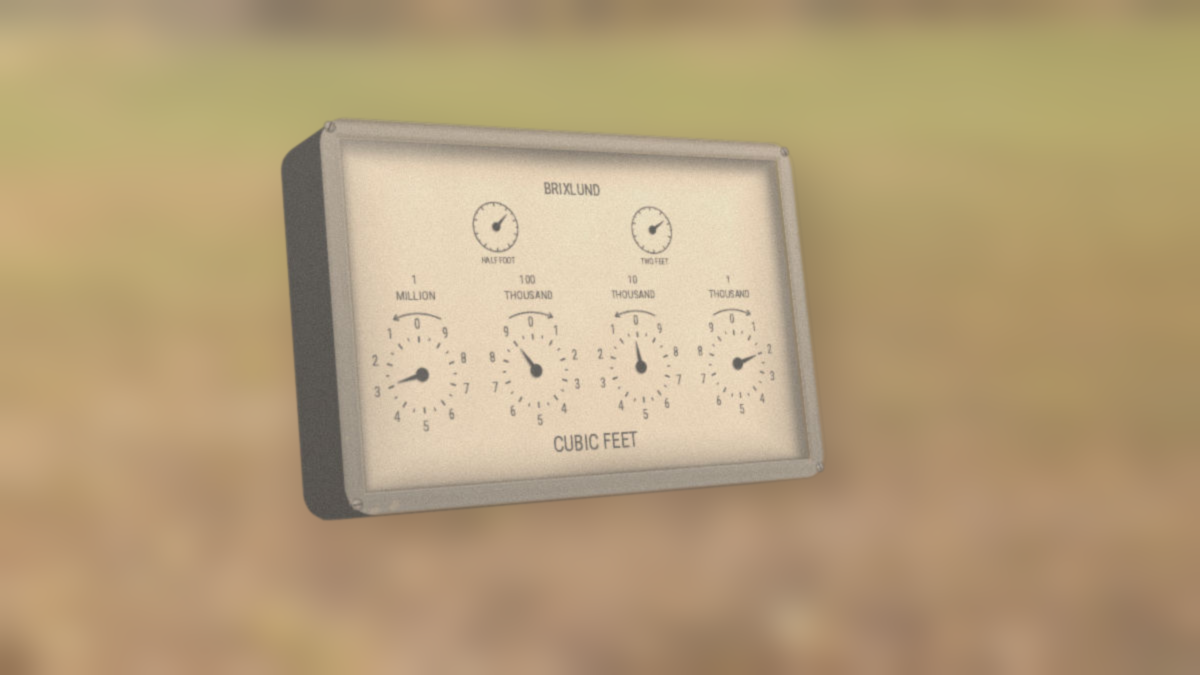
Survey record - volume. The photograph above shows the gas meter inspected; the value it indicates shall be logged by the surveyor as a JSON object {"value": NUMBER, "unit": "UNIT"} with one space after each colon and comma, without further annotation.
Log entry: {"value": 290200, "unit": "ft³"}
